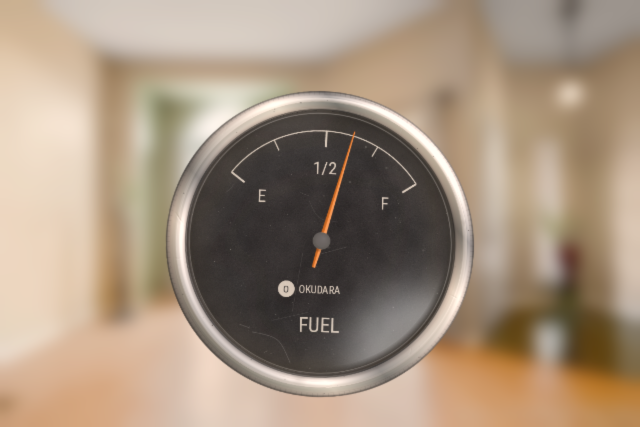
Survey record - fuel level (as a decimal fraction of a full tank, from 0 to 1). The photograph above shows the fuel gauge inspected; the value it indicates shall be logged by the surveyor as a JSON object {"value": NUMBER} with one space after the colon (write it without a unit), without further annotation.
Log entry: {"value": 0.625}
